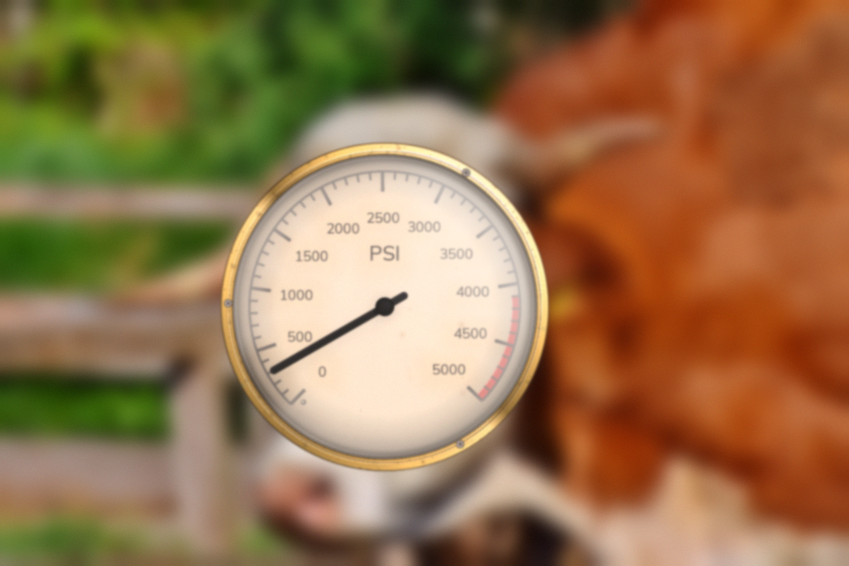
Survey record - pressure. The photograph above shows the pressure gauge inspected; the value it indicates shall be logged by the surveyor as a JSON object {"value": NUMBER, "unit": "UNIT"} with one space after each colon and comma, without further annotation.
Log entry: {"value": 300, "unit": "psi"}
